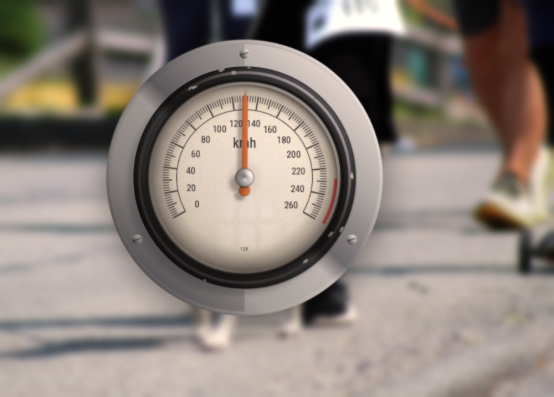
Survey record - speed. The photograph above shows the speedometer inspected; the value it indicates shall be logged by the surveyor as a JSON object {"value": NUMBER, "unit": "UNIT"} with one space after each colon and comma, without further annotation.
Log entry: {"value": 130, "unit": "km/h"}
